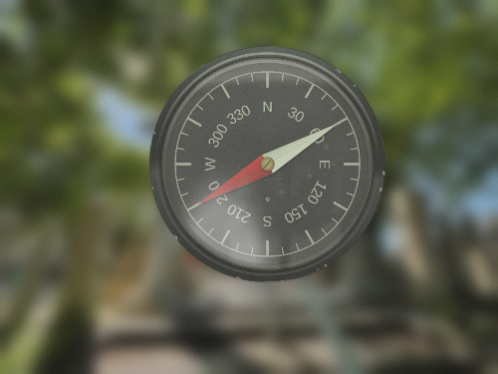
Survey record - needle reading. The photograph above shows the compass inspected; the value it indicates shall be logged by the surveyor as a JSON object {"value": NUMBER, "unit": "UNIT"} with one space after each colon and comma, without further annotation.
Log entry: {"value": 240, "unit": "°"}
